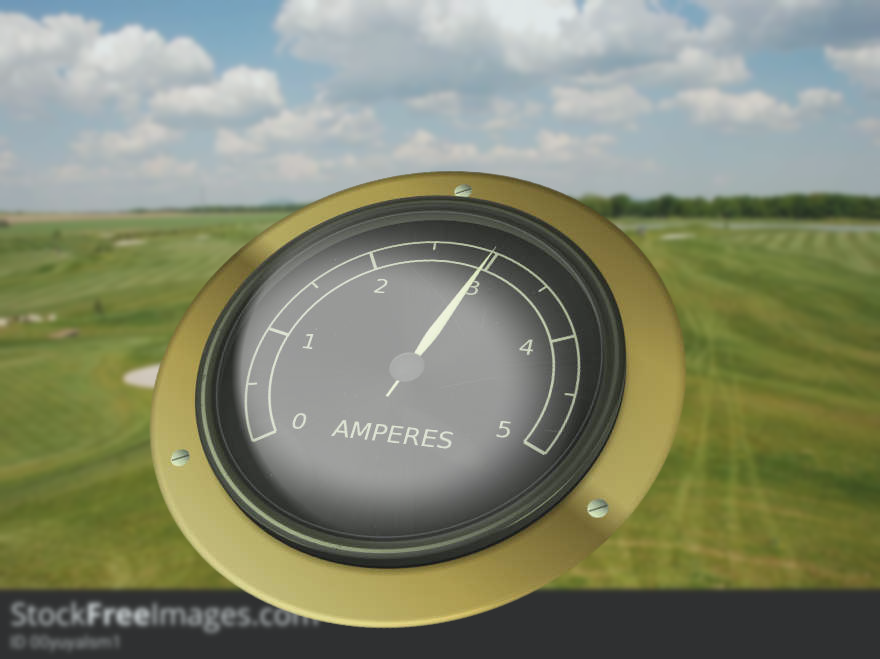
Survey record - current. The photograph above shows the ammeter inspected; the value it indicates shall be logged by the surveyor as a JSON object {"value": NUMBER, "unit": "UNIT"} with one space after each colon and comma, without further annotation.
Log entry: {"value": 3, "unit": "A"}
